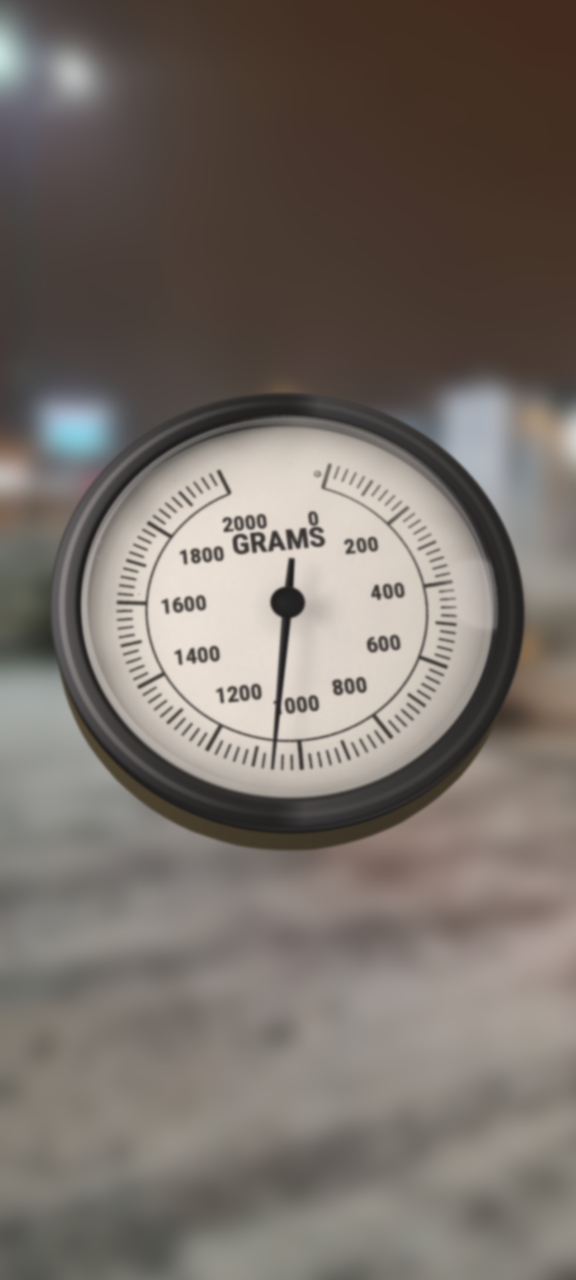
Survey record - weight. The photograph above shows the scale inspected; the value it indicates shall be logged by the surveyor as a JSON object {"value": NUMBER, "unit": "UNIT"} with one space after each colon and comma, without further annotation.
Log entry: {"value": 1060, "unit": "g"}
